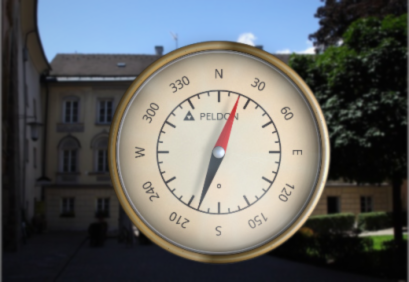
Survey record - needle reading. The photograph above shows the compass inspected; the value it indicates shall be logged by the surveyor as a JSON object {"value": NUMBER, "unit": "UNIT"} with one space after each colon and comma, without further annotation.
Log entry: {"value": 20, "unit": "°"}
